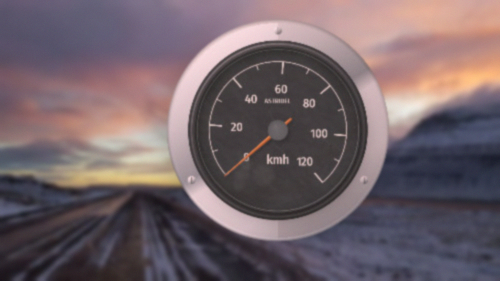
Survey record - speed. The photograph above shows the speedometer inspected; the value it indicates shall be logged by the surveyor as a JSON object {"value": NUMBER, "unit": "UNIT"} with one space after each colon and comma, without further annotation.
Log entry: {"value": 0, "unit": "km/h"}
